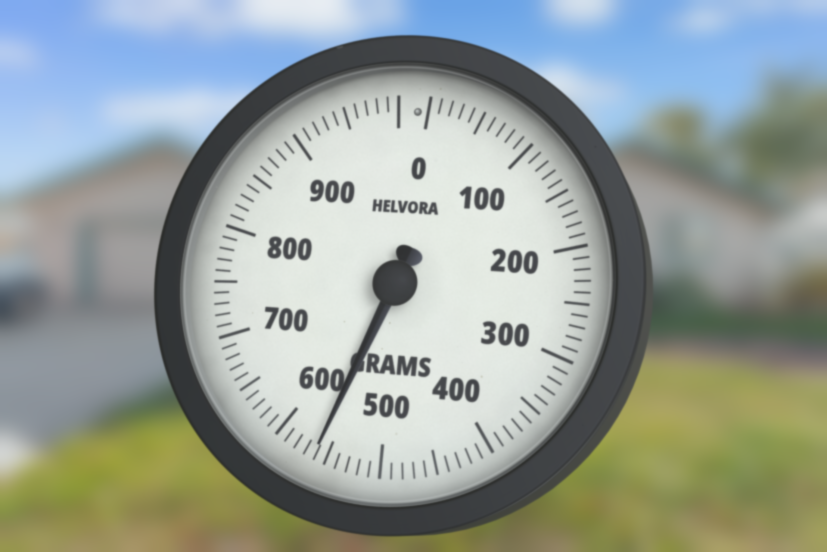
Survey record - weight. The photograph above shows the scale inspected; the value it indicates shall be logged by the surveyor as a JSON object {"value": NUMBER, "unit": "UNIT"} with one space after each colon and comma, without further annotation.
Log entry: {"value": 560, "unit": "g"}
